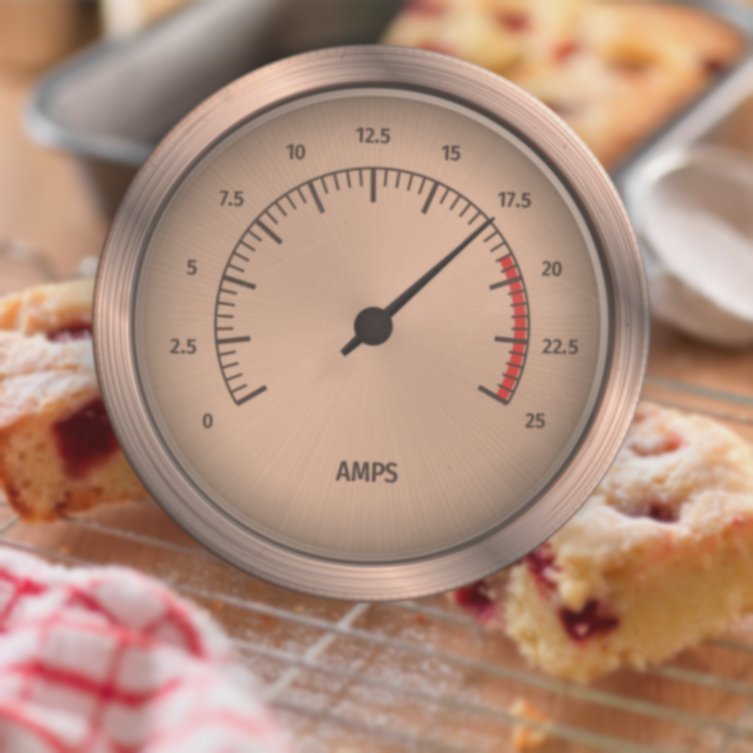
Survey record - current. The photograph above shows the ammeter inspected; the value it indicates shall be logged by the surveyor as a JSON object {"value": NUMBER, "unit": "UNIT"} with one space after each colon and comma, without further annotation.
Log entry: {"value": 17.5, "unit": "A"}
